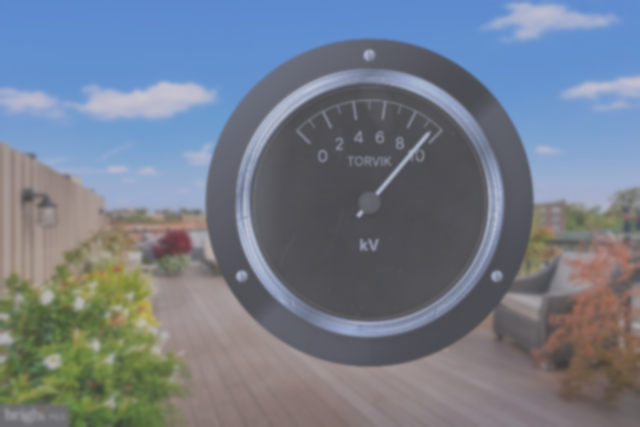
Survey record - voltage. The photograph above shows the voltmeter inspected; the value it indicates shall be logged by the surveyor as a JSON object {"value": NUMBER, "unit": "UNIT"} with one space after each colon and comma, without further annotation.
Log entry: {"value": 9.5, "unit": "kV"}
